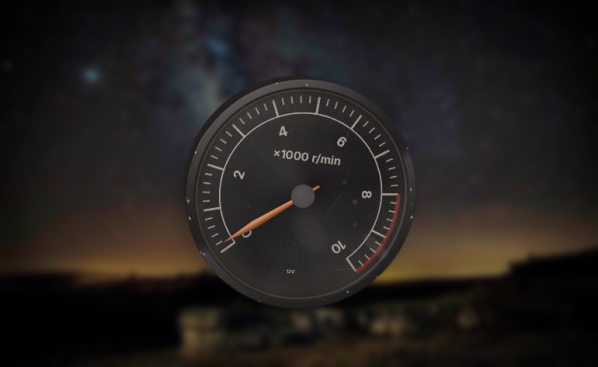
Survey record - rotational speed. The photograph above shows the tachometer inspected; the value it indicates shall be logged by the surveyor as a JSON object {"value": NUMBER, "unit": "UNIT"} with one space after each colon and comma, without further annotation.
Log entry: {"value": 200, "unit": "rpm"}
